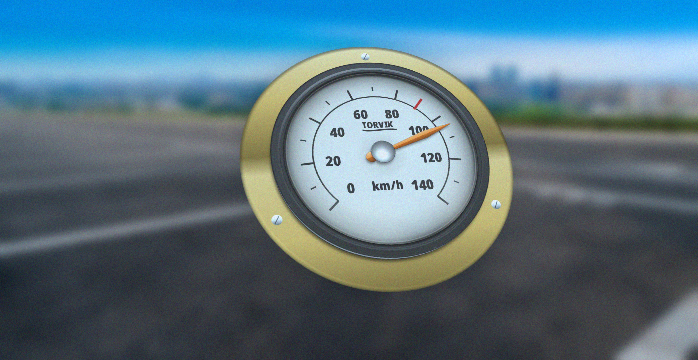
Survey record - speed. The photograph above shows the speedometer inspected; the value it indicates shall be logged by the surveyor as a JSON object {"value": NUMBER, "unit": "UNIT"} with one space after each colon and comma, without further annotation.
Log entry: {"value": 105, "unit": "km/h"}
